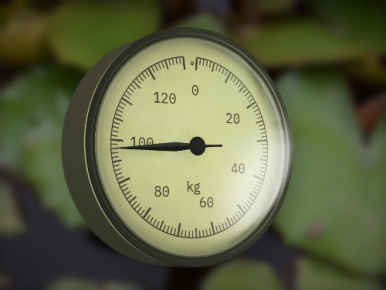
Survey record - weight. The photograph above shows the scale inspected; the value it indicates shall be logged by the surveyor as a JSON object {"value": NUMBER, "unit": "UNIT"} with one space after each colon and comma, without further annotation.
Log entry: {"value": 98, "unit": "kg"}
